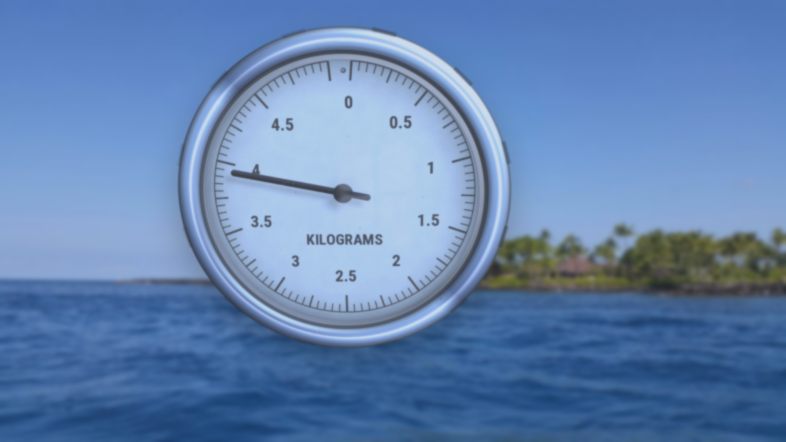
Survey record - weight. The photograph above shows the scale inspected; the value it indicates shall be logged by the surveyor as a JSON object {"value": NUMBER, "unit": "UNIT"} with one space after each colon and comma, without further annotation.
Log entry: {"value": 3.95, "unit": "kg"}
